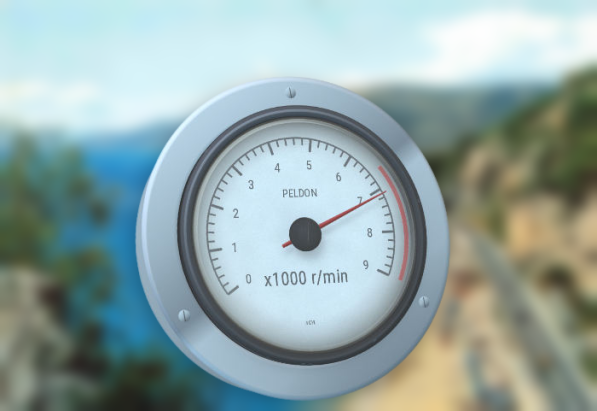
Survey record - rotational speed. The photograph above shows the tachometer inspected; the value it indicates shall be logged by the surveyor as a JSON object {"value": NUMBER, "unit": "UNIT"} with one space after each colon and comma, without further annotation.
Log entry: {"value": 7100, "unit": "rpm"}
